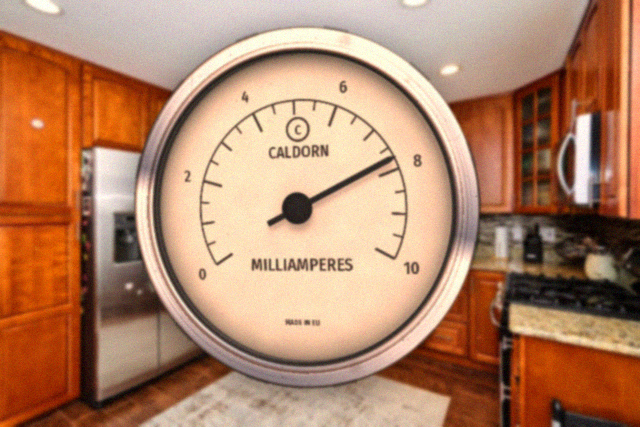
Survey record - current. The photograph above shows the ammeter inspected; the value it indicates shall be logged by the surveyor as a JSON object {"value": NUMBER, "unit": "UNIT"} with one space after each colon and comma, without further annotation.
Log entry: {"value": 7.75, "unit": "mA"}
